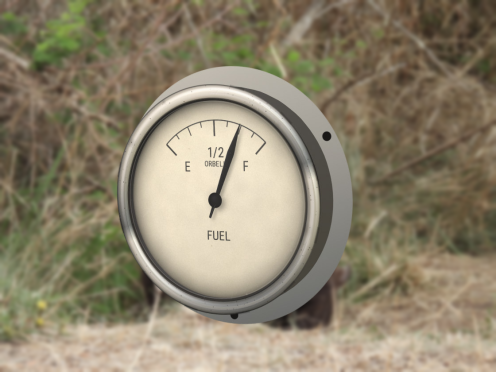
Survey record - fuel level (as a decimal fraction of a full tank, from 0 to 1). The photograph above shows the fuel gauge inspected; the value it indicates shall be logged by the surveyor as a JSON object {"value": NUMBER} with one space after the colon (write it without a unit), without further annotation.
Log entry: {"value": 0.75}
